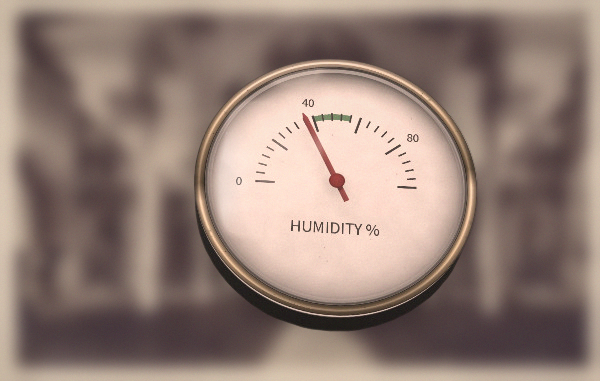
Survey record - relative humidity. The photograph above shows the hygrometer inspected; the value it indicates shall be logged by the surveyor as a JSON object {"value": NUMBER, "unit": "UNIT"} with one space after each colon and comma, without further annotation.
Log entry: {"value": 36, "unit": "%"}
